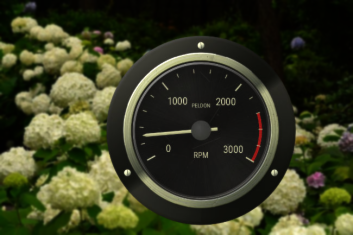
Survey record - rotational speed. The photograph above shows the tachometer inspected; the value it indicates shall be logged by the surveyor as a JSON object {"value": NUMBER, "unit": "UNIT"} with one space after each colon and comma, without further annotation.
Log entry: {"value": 300, "unit": "rpm"}
